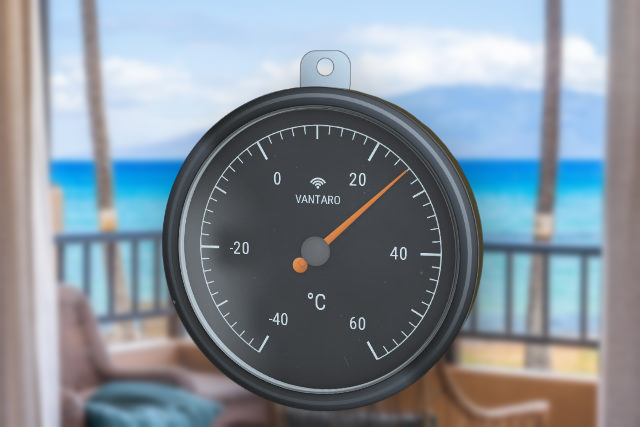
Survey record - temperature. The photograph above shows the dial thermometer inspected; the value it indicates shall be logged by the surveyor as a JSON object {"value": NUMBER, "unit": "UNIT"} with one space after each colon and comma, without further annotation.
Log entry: {"value": 26, "unit": "°C"}
